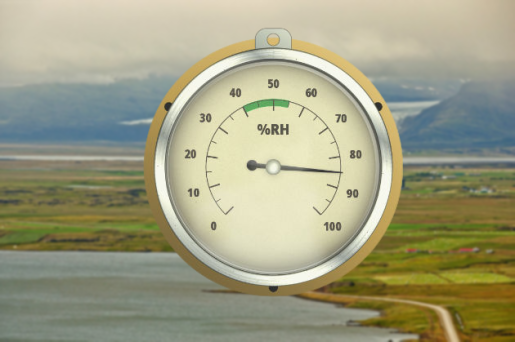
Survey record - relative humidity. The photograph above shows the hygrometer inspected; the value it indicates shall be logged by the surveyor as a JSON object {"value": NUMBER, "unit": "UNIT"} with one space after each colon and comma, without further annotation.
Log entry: {"value": 85, "unit": "%"}
